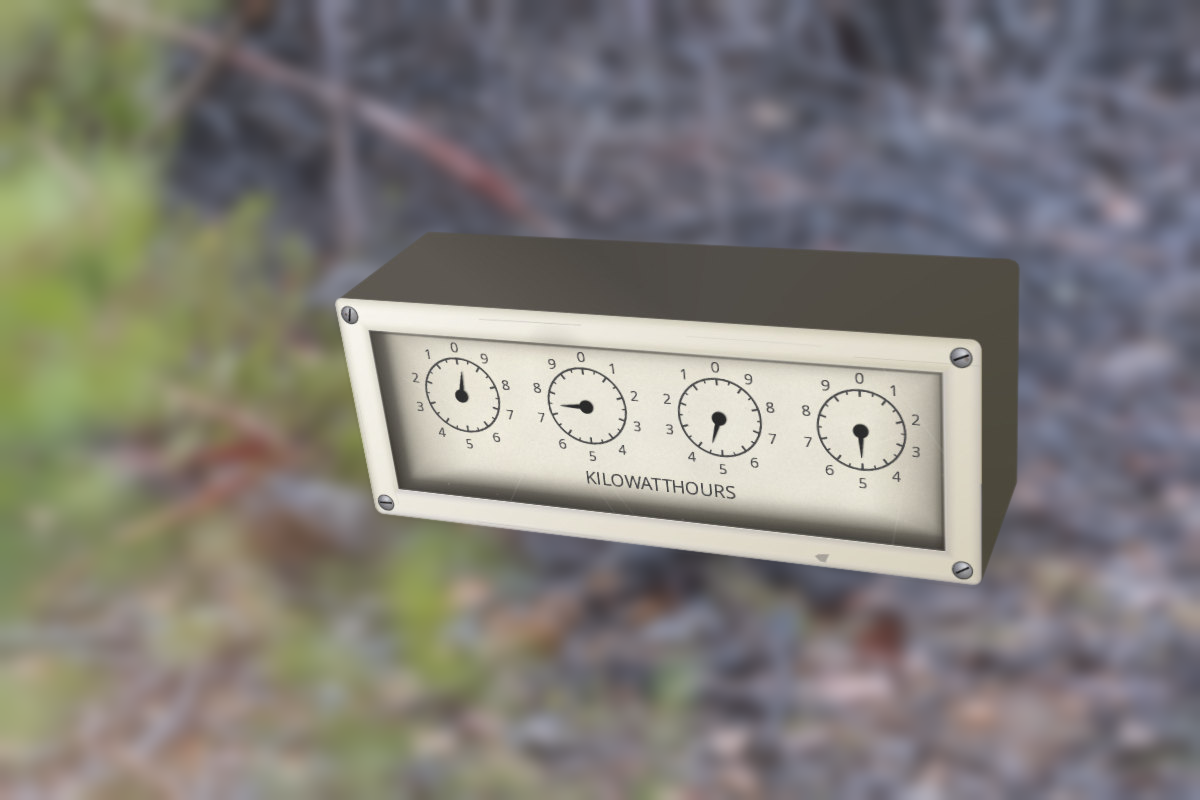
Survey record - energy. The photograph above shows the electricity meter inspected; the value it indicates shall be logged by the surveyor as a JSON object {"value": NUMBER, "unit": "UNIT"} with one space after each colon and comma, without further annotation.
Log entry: {"value": 9745, "unit": "kWh"}
